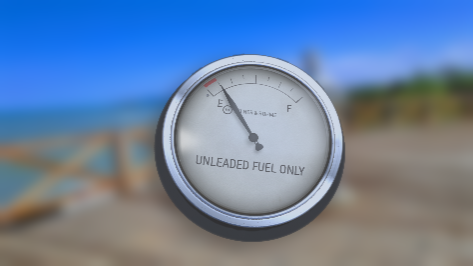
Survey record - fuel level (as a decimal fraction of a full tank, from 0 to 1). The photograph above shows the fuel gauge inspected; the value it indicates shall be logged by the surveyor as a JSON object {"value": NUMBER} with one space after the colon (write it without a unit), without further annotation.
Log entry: {"value": 0.125}
